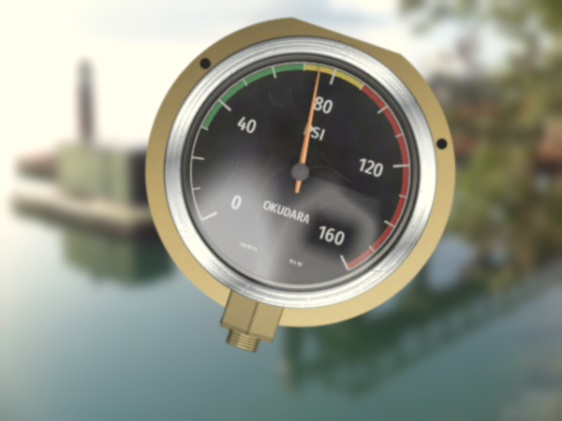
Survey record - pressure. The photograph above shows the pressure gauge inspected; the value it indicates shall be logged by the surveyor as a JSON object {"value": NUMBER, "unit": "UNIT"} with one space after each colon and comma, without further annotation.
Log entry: {"value": 75, "unit": "psi"}
